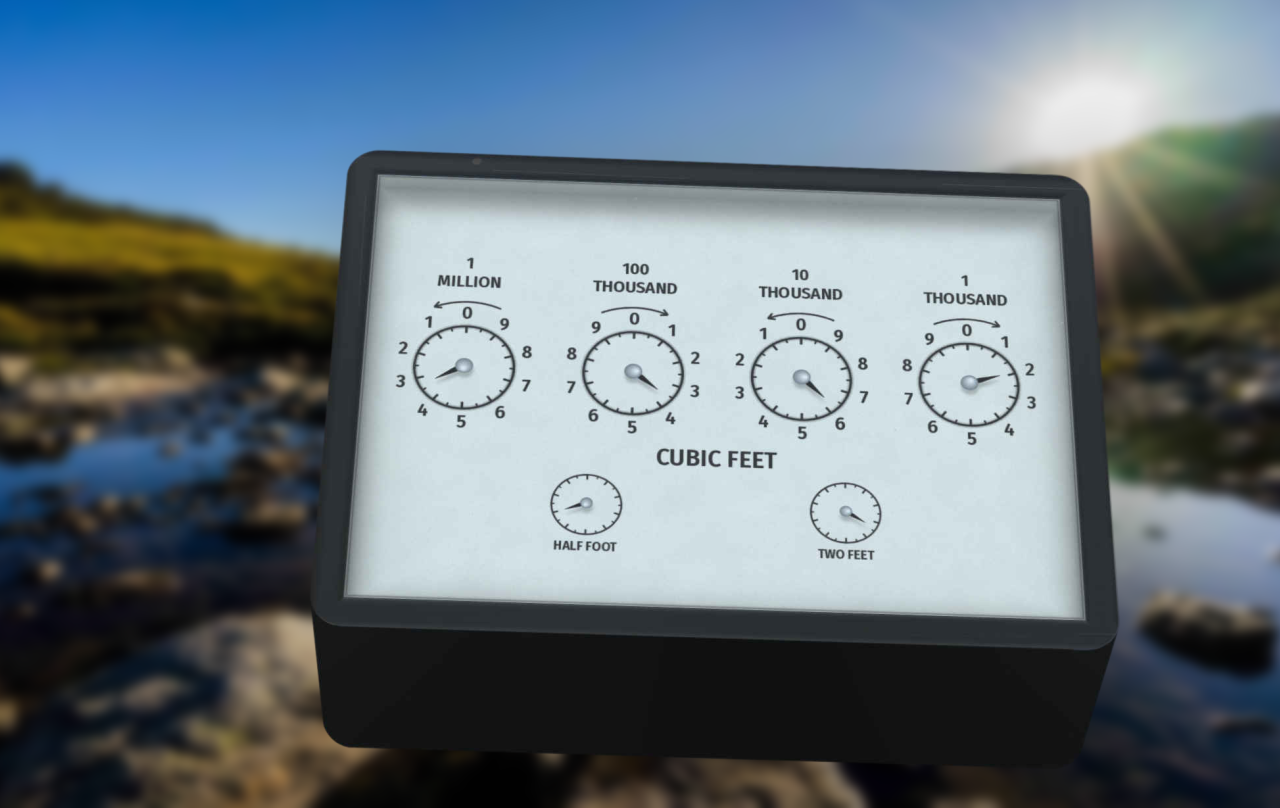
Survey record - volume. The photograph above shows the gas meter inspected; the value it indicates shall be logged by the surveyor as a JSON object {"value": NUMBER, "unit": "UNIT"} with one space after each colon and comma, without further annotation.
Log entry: {"value": 336200, "unit": "ft³"}
